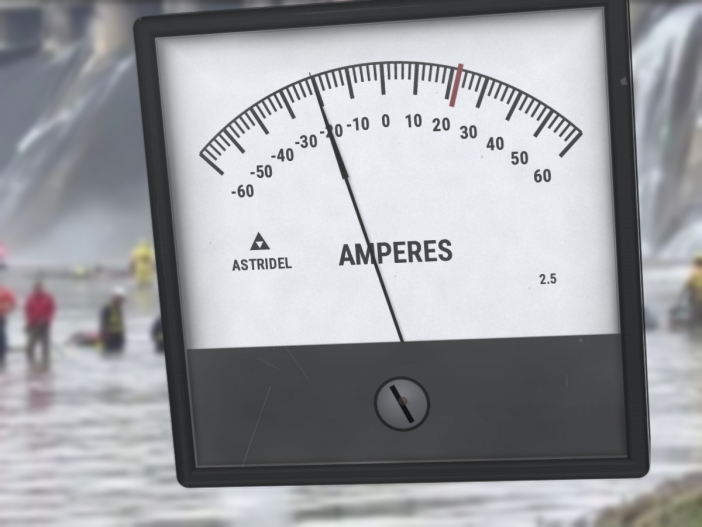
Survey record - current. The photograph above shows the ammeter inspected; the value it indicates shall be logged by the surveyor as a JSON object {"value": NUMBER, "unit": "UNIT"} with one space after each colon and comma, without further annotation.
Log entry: {"value": -20, "unit": "A"}
